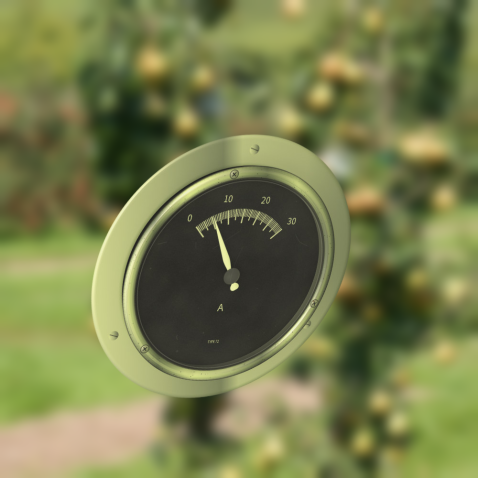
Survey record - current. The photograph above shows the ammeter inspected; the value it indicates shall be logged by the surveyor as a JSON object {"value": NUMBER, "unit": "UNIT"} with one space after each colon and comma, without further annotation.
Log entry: {"value": 5, "unit": "A"}
